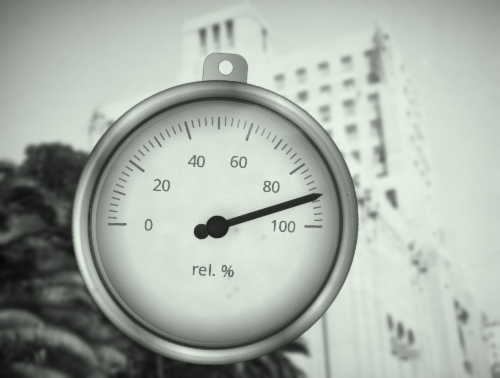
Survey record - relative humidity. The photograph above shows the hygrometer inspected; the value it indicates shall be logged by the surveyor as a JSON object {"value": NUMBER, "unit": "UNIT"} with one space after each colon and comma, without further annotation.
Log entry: {"value": 90, "unit": "%"}
